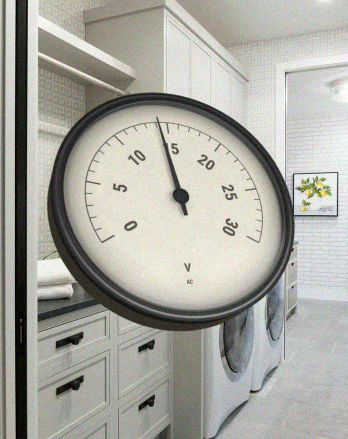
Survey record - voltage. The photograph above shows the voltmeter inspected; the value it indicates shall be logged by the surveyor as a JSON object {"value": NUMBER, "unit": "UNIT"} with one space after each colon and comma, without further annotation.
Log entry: {"value": 14, "unit": "V"}
